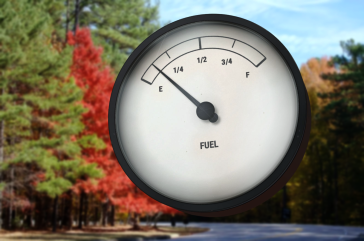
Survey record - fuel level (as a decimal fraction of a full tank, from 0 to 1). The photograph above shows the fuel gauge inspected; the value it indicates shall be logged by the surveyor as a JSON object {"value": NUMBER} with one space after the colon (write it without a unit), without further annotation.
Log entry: {"value": 0.125}
